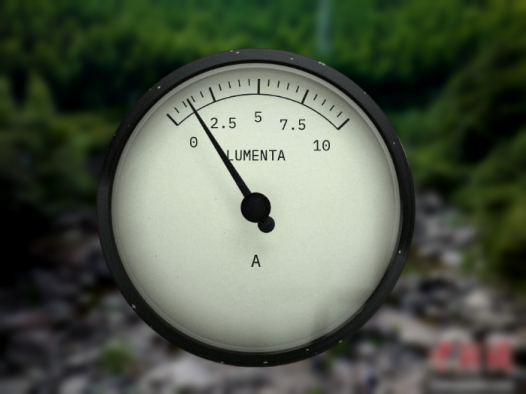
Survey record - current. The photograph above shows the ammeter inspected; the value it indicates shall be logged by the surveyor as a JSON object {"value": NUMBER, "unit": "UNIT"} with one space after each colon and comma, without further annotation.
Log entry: {"value": 1.25, "unit": "A"}
